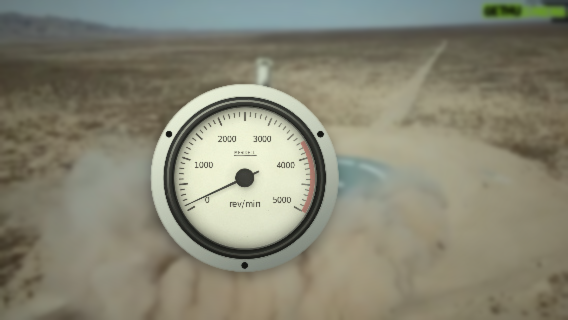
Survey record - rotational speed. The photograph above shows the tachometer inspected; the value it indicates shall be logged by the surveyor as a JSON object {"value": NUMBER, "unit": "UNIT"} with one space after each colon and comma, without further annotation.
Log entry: {"value": 100, "unit": "rpm"}
